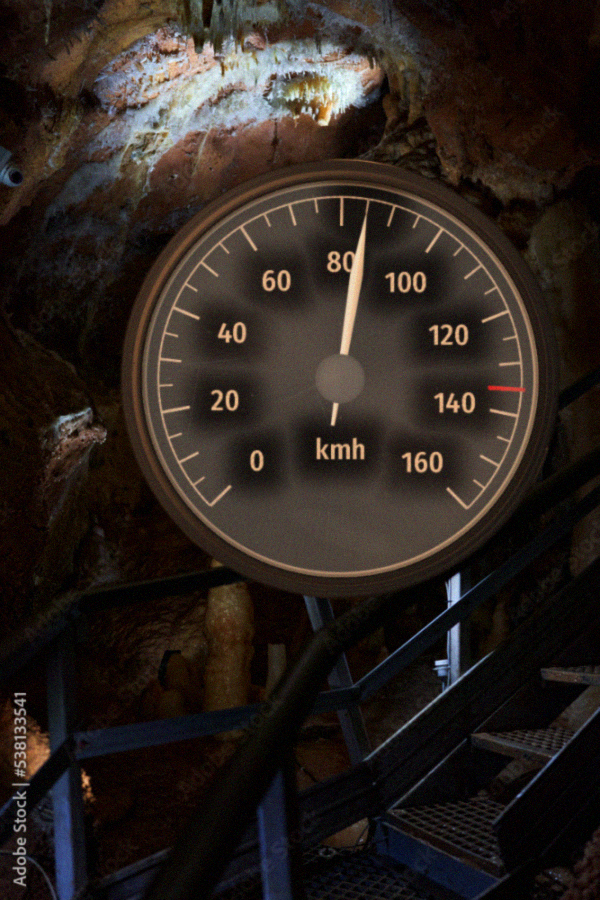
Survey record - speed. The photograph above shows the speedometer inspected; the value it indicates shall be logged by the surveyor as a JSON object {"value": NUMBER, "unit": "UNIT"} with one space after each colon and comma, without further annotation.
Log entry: {"value": 85, "unit": "km/h"}
